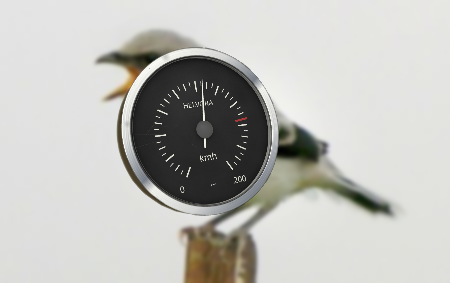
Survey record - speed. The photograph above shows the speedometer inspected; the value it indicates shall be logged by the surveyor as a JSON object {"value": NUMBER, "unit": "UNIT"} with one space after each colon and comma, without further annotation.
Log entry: {"value": 105, "unit": "km/h"}
